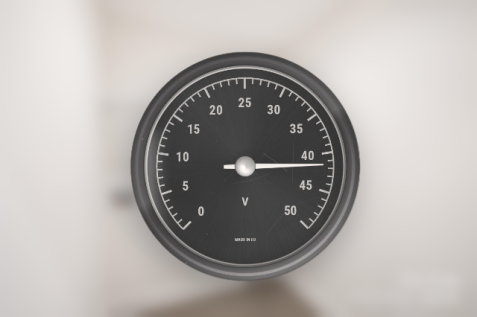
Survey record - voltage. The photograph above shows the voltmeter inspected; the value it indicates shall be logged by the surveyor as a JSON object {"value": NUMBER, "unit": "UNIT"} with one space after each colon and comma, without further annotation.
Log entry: {"value": 41.5, "unit": "V"}
